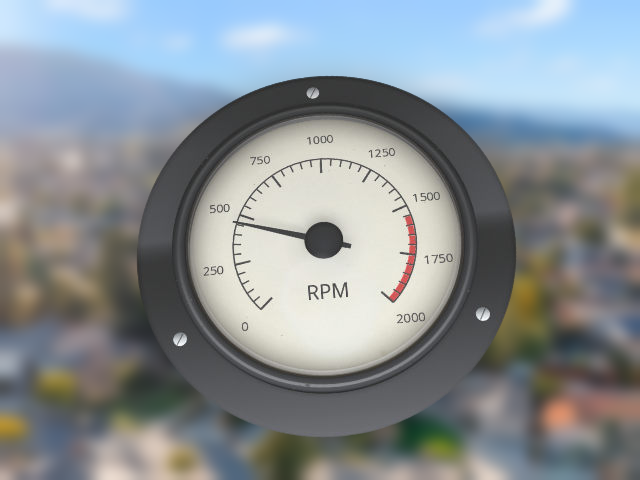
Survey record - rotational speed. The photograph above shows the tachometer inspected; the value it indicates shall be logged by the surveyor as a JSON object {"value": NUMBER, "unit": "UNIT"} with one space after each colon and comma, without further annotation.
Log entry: {"value": 450, "unit": "rpm"}
